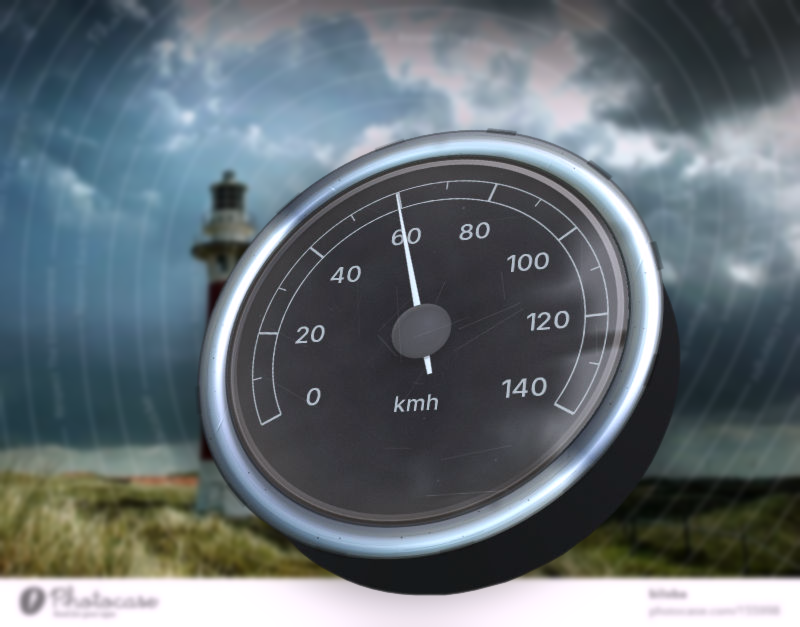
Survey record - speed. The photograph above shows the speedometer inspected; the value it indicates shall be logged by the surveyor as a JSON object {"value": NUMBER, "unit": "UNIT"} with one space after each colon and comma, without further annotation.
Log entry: {"value": 60, "unit": "km/h"}
